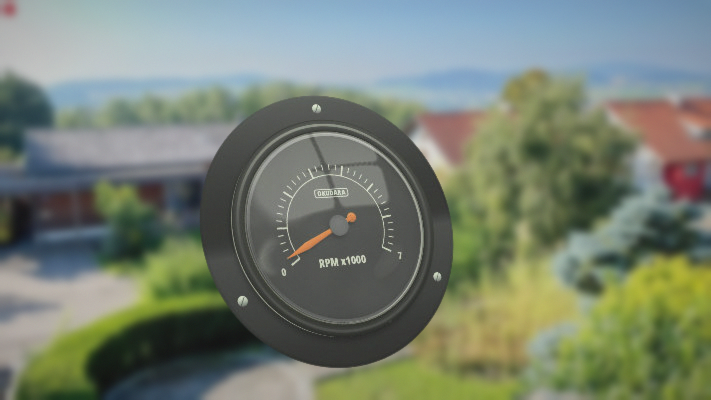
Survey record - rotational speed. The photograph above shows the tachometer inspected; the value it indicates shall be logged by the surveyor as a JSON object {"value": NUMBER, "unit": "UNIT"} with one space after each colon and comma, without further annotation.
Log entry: {"value": 200, "unit": "rpm"}
